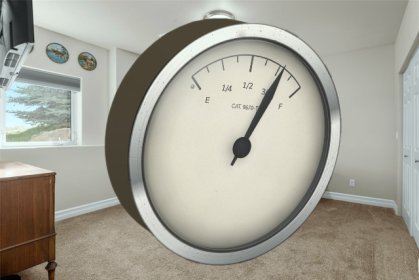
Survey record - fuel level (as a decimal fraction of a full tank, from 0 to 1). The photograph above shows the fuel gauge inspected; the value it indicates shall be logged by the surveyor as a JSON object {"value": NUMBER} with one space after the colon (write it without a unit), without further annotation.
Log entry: {"value": 0.75}
